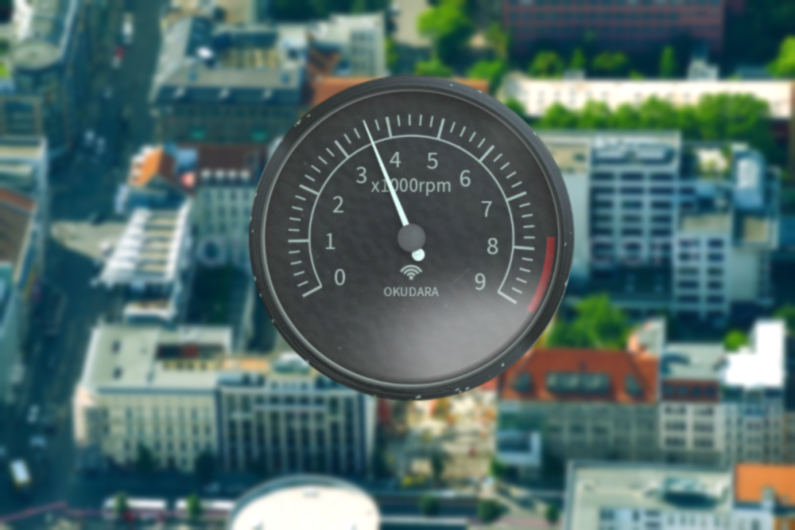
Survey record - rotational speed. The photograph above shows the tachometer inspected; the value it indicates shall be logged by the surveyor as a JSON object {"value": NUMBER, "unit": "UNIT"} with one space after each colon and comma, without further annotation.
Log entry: {"value": 3600, "unit": "rpm"}
